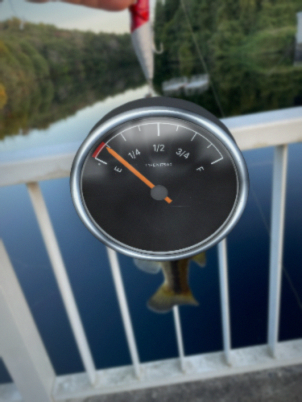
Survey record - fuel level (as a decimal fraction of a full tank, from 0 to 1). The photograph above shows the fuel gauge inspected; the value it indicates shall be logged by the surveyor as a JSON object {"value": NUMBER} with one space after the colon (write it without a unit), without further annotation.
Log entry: {"value": 0.125}
